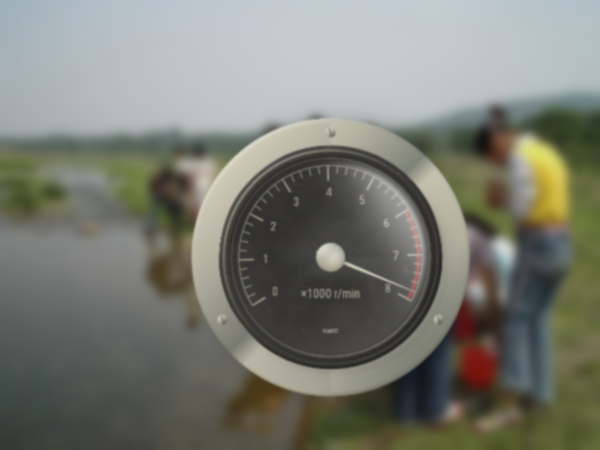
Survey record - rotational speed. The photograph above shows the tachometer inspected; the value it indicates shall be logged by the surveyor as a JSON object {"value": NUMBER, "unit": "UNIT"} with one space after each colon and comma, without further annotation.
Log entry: {"value": 7800, "unit": "rpm"}
